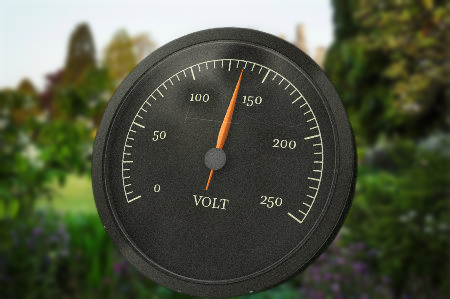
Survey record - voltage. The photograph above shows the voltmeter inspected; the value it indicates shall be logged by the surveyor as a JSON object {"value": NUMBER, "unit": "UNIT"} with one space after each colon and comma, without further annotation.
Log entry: {"value": 135, "unit": "V"}
